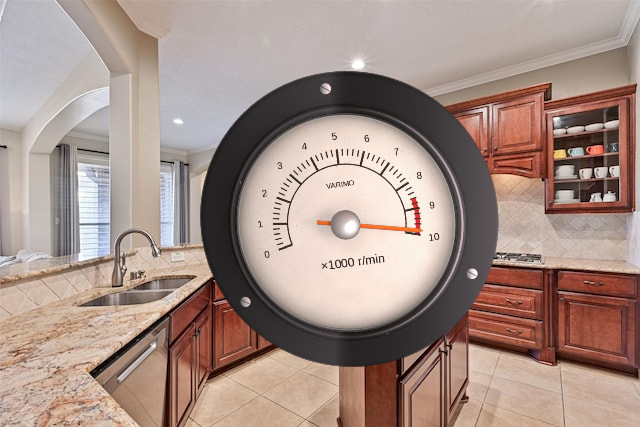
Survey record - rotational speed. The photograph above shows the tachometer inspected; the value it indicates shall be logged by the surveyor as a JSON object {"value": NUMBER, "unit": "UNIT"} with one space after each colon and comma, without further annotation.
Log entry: {"value": 9800, "unit": "rpm"}
